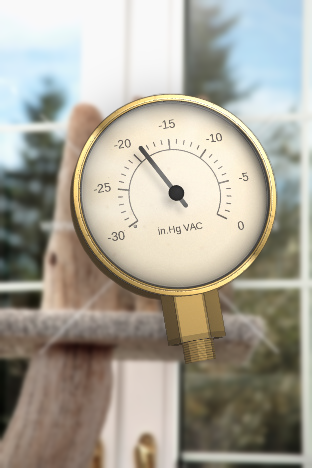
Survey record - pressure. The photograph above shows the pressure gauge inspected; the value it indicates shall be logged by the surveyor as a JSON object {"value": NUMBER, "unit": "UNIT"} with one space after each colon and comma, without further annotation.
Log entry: {"value": -19, "unit": "inHg"}
